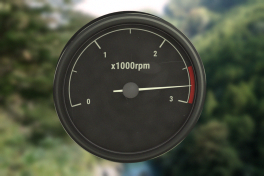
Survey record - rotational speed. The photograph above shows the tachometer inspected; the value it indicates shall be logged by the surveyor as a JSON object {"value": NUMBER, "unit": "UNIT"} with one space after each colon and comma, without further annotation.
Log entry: {"value": 2750, "unit": "rpm"}
